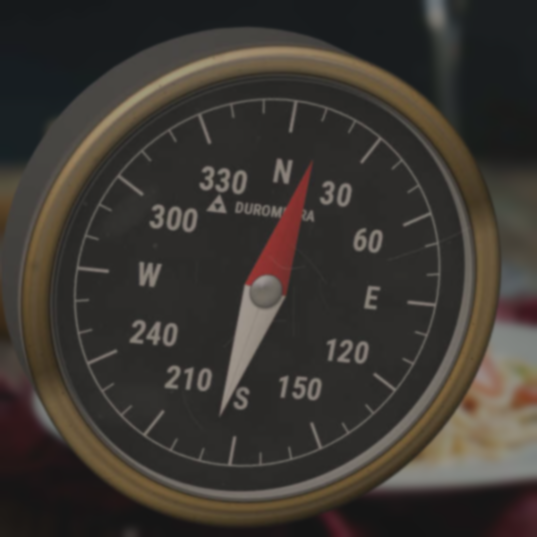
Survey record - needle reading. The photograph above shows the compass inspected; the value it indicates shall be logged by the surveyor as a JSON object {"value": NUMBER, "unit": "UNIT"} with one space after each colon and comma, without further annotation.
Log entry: {"value": 10, "unit": "°"}
